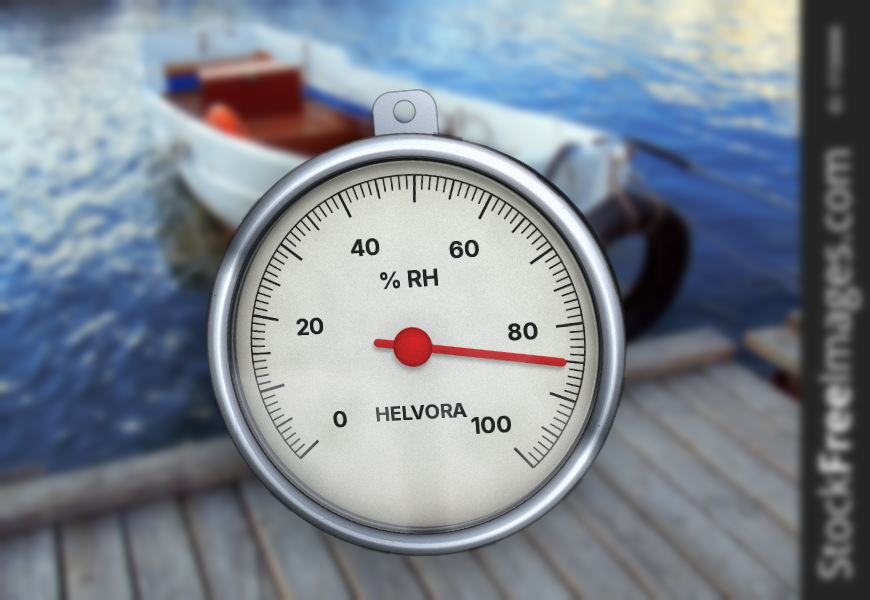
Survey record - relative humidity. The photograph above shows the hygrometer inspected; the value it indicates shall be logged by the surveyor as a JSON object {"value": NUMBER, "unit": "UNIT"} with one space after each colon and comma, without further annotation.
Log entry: {"value": 85, "unit": "%"}
